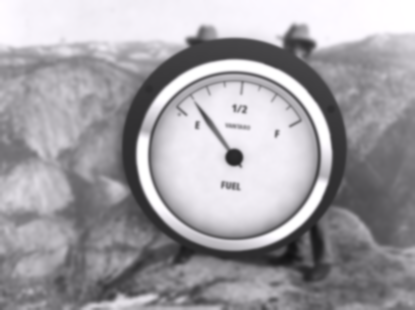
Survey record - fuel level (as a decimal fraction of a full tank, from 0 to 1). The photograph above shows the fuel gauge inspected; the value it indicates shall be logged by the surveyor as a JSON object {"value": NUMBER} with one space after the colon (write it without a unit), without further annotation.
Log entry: {"value": 0.125}
